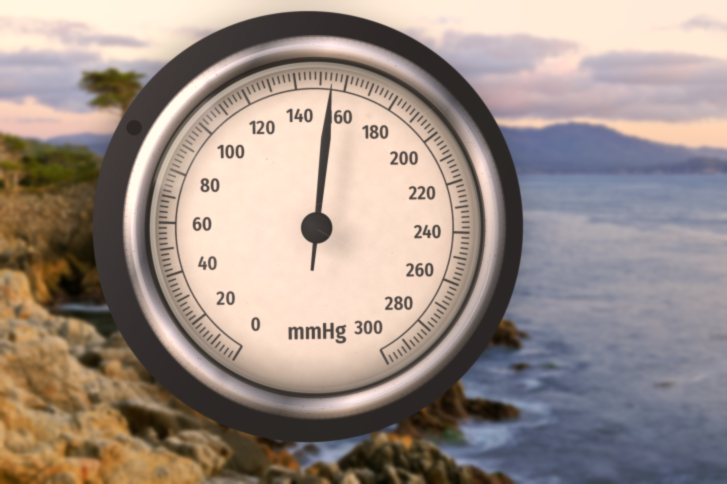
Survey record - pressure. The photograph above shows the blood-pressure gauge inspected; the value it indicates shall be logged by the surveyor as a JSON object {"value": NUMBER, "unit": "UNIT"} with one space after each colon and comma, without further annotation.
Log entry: {"value": 154, "unit": "mmHg"}
